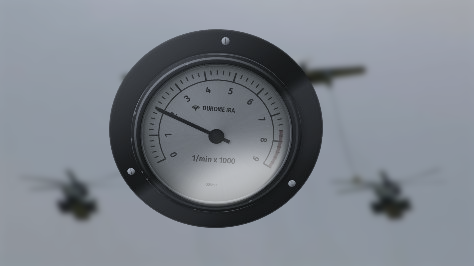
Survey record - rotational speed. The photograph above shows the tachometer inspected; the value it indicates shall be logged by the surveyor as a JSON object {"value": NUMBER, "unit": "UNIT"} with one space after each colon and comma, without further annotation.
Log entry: {"value": 2000, "unit": "rpm"}
